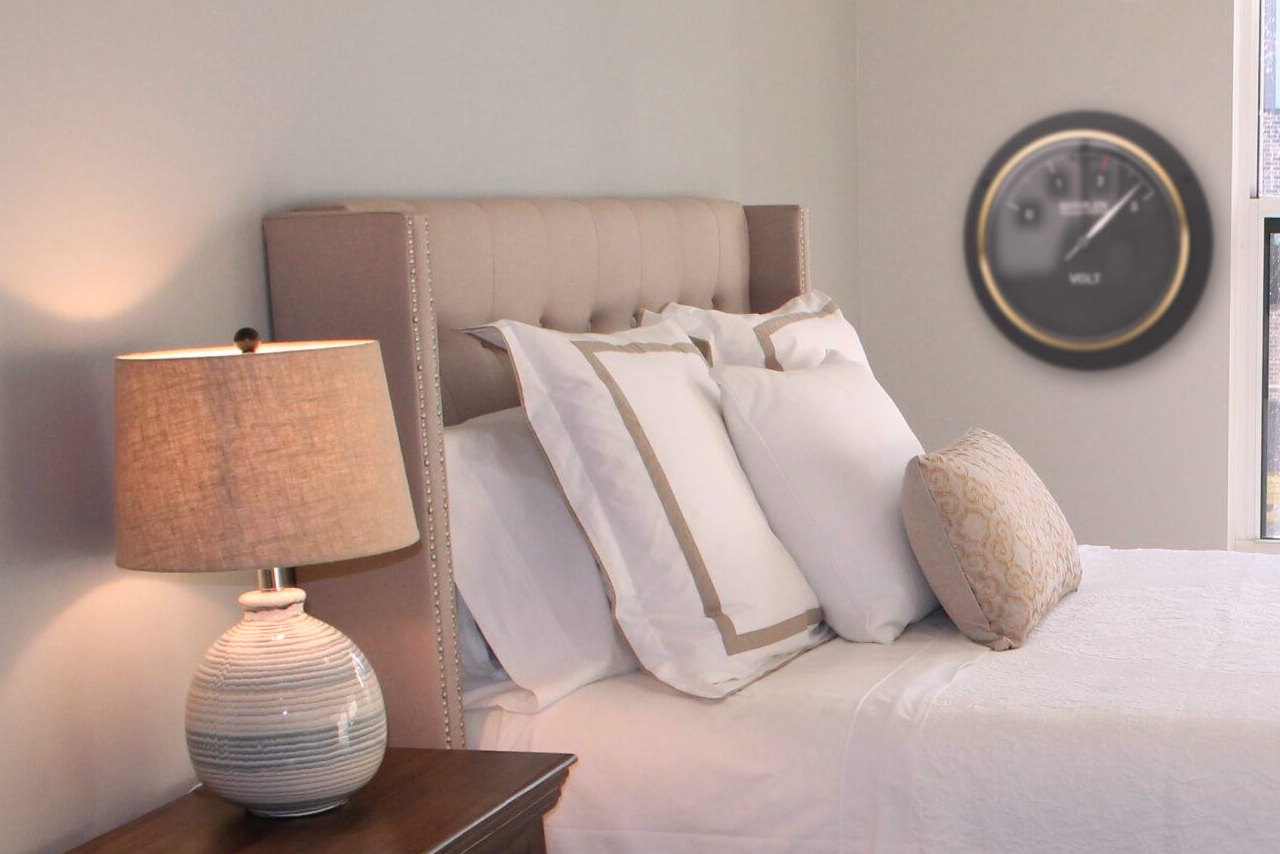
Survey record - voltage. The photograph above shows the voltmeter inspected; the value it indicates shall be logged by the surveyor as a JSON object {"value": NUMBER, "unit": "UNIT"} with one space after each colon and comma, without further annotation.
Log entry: {"value": 2.75, "unit": "V"}
